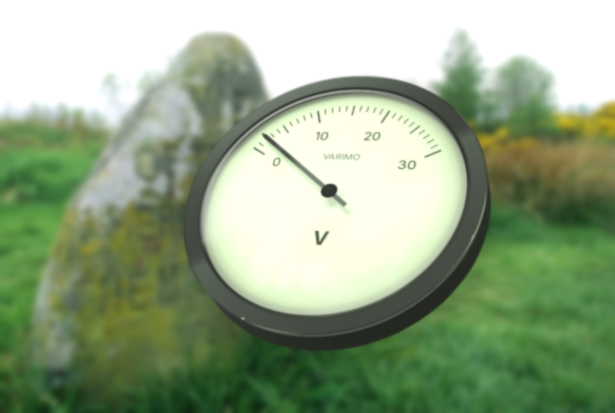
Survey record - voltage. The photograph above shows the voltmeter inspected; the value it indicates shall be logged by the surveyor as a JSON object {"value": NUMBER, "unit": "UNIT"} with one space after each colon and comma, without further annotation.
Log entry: {"value": 2, "unit": "V"}
